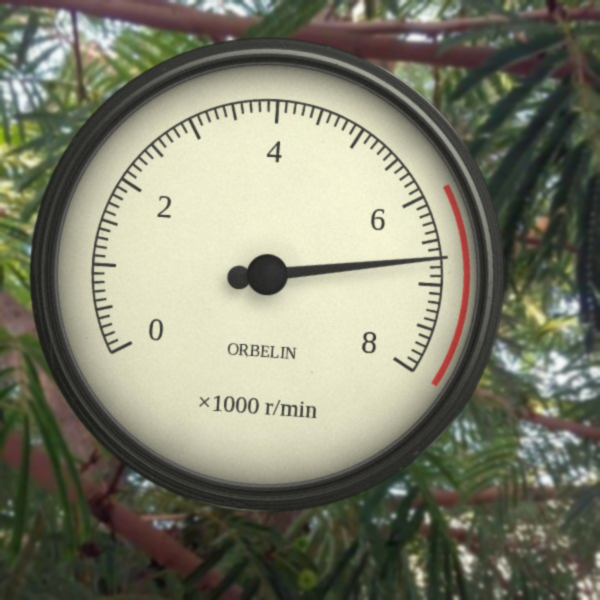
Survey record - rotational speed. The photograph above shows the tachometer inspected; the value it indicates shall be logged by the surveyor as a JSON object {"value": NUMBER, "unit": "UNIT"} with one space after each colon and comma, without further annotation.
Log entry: {"value": 6700, "unit": "rpm"}
